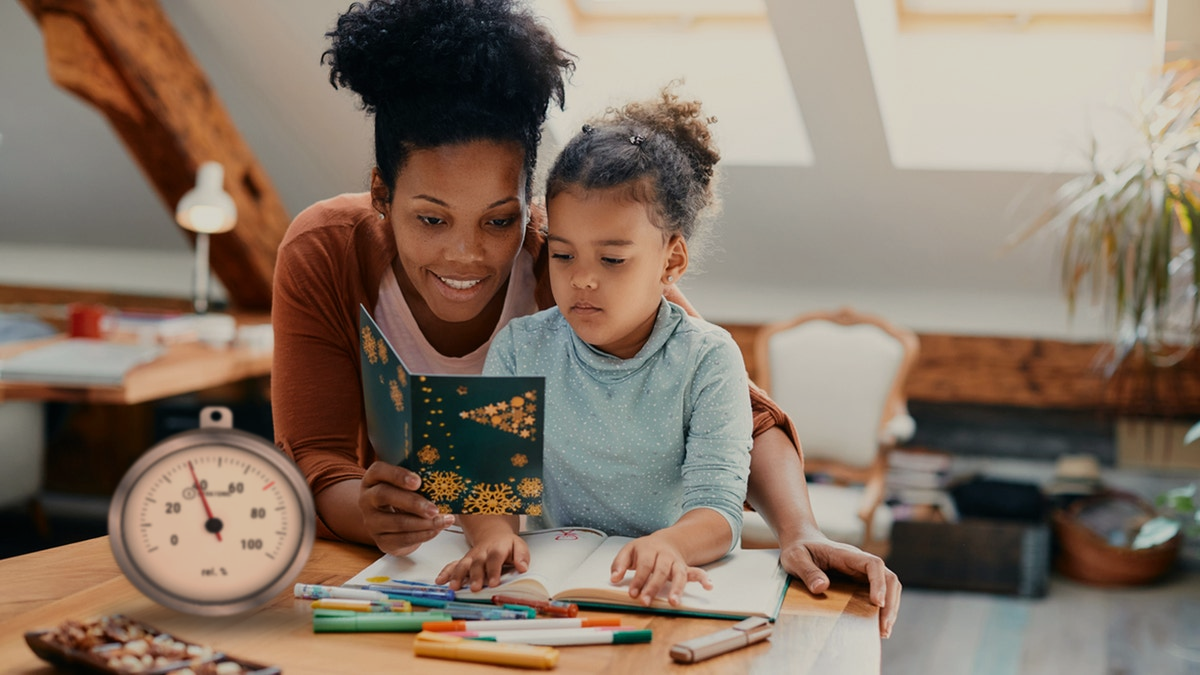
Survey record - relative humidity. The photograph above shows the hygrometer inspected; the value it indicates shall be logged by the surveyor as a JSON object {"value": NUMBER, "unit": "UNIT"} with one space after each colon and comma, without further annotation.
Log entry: {"value": 40, "unit": "%"}
